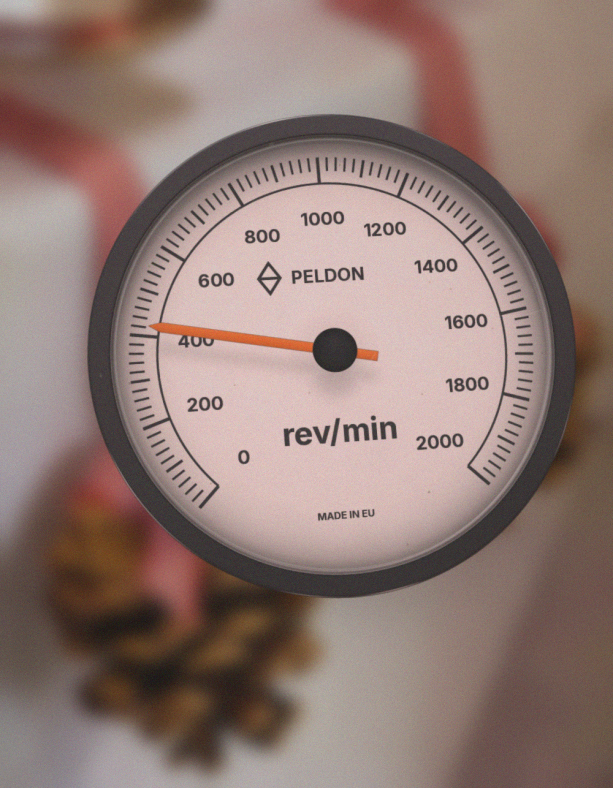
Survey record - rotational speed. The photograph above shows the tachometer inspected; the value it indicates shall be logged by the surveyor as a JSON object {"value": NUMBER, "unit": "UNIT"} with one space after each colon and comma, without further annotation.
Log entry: {"value": 420, "unit": "rpm"}
